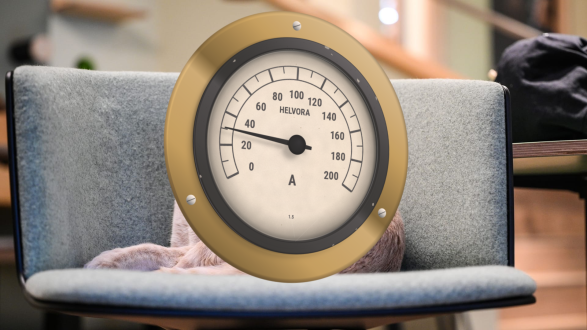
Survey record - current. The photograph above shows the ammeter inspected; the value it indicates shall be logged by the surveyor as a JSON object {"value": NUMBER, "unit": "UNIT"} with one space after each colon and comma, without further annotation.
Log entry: {"value": 30, "unit": "A"}
